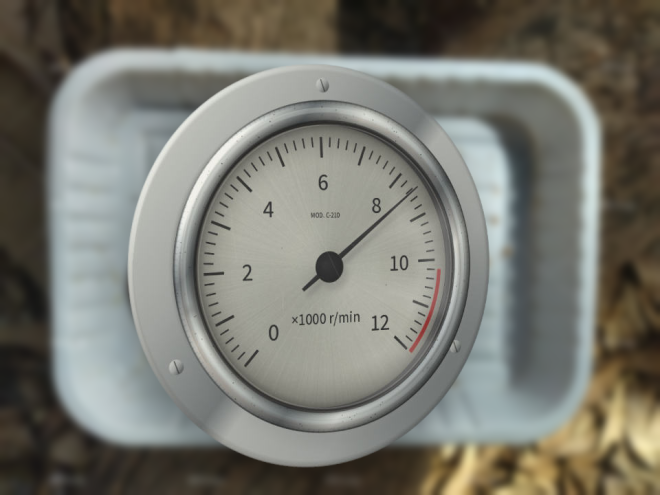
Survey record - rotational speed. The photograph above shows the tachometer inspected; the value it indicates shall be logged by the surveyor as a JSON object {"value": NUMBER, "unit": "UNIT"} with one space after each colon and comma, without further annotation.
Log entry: {"value": 8400, "unit": "rpm"}
